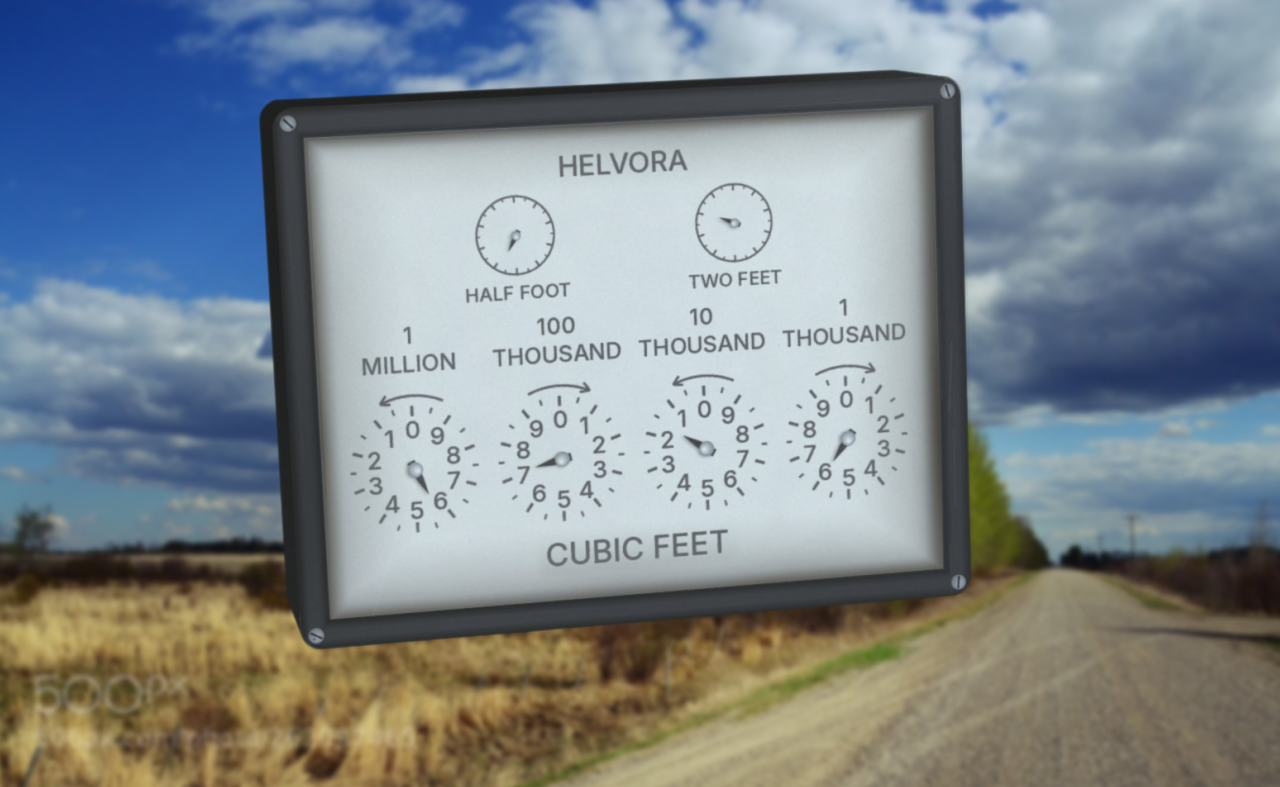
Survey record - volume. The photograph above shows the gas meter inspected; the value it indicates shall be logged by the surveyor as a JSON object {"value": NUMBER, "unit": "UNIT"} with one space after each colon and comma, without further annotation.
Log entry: {"value": 571600, "unit": "ft³"}
